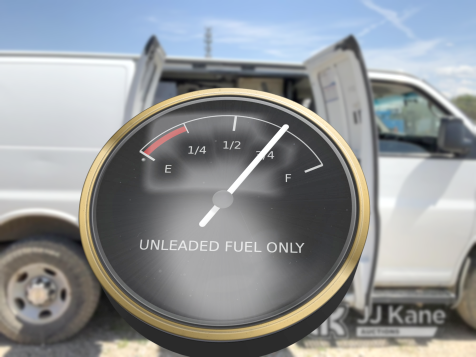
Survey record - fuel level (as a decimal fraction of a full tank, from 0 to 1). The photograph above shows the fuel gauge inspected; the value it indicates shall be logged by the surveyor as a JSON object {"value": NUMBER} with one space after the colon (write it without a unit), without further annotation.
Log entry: {"value": 0.75}
